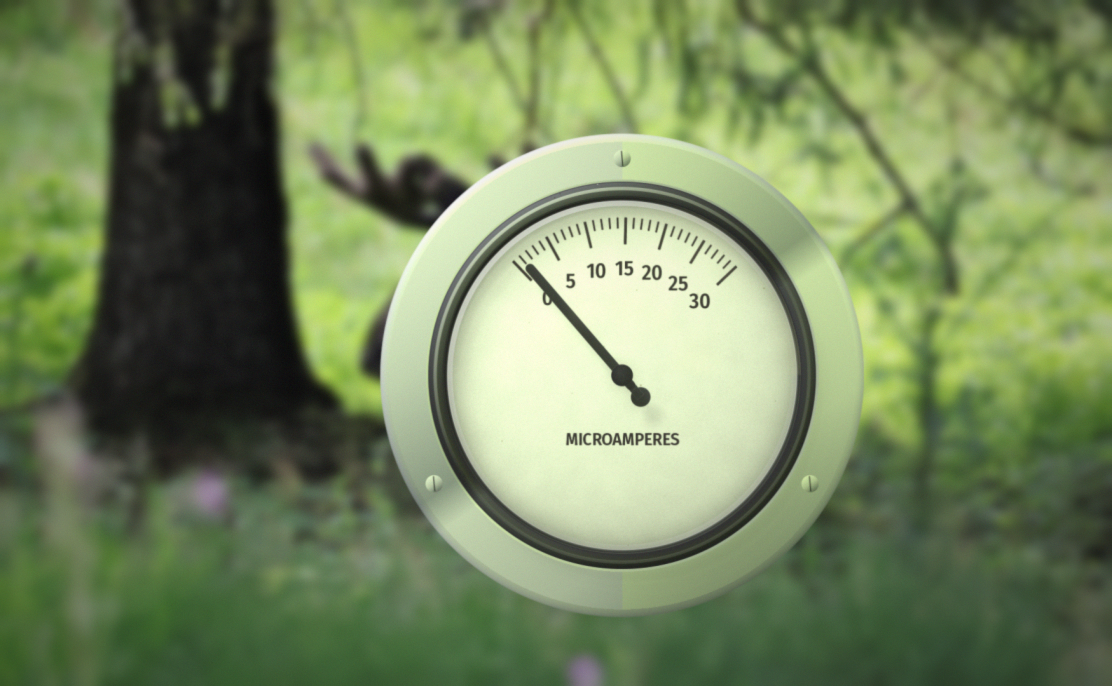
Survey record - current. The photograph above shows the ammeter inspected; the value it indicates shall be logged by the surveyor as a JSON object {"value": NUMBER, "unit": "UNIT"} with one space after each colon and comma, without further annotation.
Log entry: {"value": 1, "unit": "µA"}
